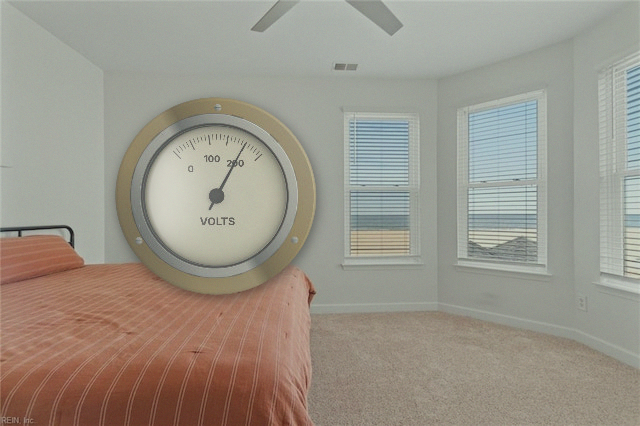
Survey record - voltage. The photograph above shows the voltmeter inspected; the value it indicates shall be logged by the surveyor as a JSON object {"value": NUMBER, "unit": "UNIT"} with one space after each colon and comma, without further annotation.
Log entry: {"value": 200, "unit": "V"}
